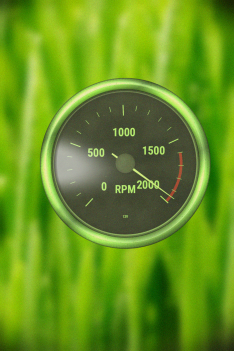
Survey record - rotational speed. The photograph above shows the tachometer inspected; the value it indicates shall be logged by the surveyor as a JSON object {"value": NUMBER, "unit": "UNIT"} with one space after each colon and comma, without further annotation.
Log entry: {"value": 1950, "unit": "rpm"}
